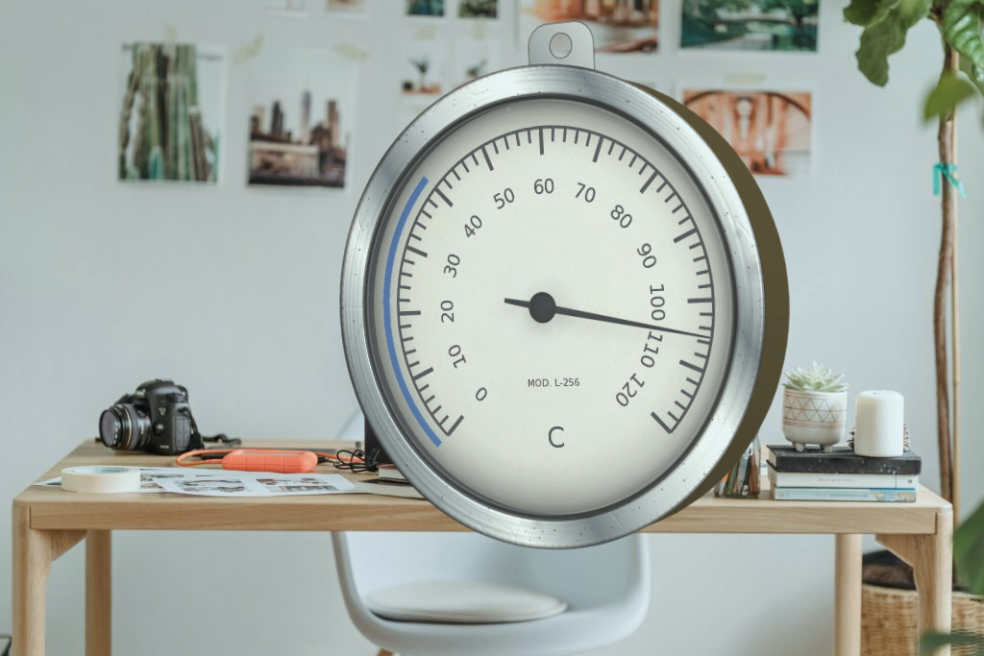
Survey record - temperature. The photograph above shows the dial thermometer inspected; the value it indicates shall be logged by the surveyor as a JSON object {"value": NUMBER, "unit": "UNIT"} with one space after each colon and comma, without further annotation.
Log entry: {"value": 105, "unit": "°C"}
